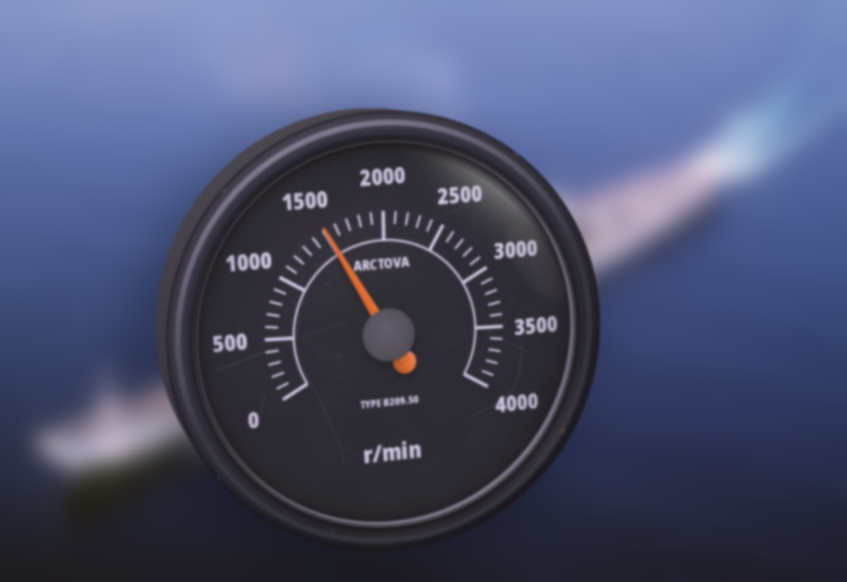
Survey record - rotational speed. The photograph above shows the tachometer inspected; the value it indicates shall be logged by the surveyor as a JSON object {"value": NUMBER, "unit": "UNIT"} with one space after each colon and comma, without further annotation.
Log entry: {"value": 1500, "unit": "rpm"}
